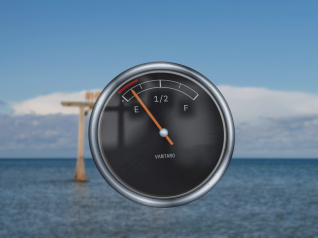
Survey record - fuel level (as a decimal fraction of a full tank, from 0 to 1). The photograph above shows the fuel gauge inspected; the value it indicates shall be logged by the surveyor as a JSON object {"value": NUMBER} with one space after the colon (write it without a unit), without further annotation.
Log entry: {"value": 0.125}
